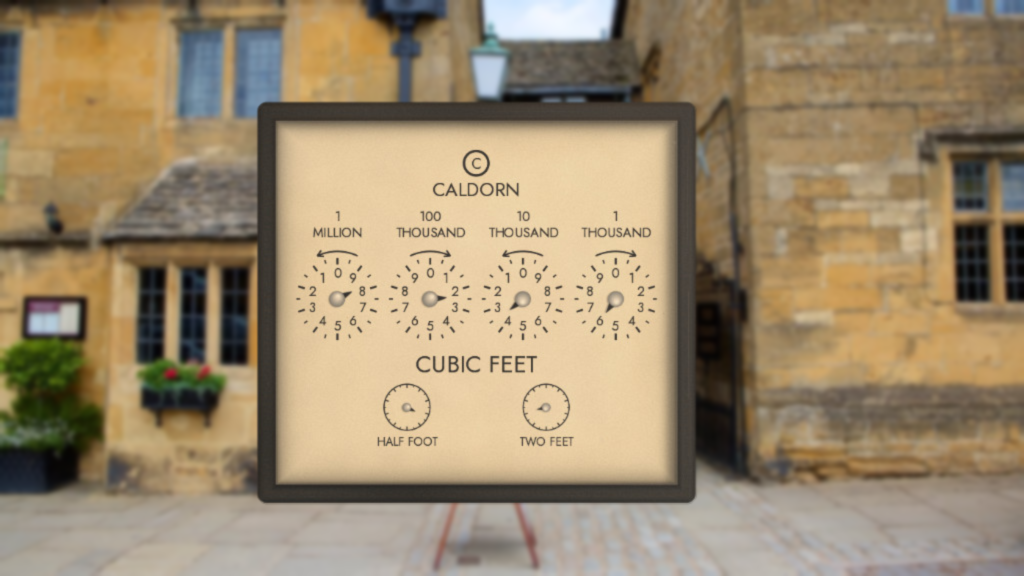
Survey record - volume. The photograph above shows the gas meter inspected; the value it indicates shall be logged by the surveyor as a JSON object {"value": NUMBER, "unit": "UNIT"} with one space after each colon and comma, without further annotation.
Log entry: {"value": 823600, "unit": "ft³"}
